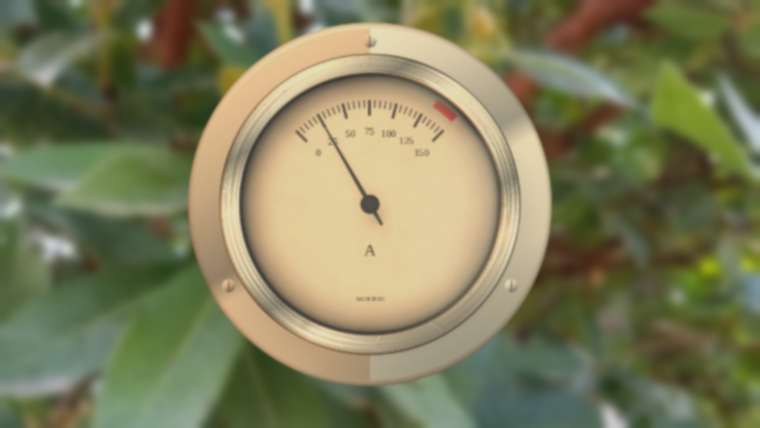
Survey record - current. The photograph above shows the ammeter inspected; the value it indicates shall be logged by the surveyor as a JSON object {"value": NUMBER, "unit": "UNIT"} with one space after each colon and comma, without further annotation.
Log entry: {"value": 25, "unit": "A"}
